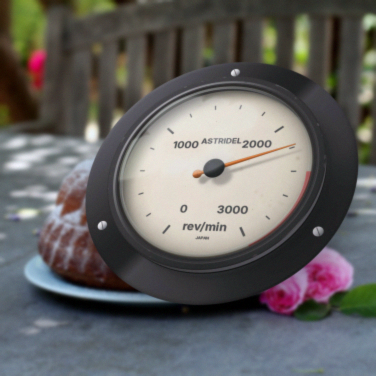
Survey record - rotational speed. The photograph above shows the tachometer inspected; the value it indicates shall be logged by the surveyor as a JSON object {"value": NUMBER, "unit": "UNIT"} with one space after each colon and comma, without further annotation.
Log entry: {"value": 2200, "unit": "rpm"}
